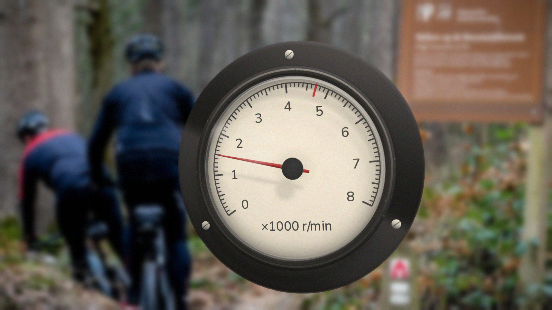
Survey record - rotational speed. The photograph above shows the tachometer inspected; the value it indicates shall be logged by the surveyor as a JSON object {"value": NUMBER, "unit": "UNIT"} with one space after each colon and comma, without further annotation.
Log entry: {"value": 1500, "unit": "rpm"}
